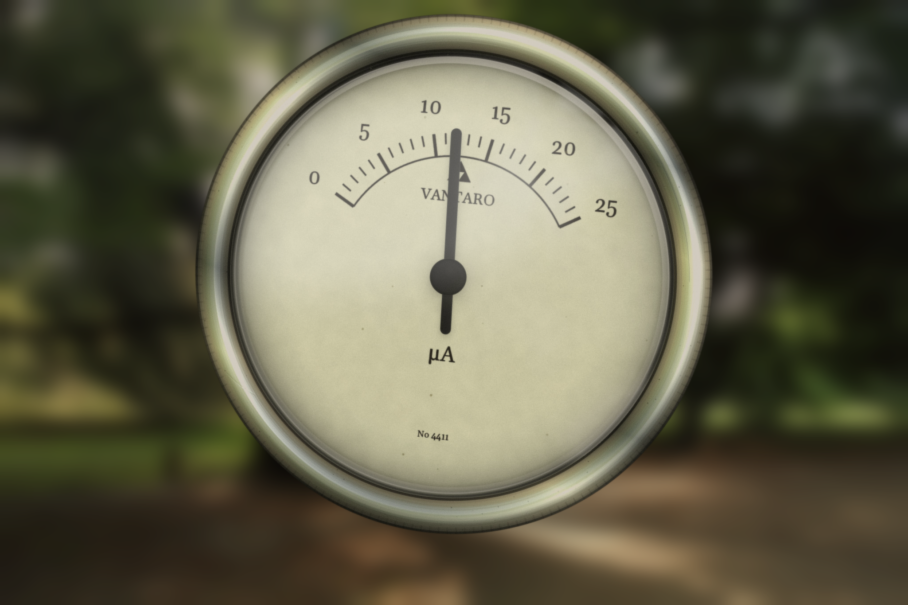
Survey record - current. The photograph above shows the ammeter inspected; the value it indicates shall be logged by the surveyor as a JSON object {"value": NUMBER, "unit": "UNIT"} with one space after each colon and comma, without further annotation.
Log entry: {"value": 12, "unit": "µA"}
